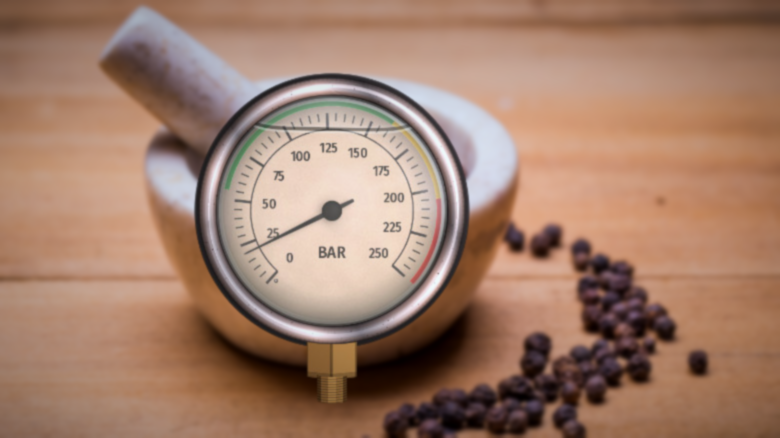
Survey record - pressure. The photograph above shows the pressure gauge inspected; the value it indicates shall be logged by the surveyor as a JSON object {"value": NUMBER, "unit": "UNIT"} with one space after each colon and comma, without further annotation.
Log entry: {"value": 20, "unit": "bar"}
